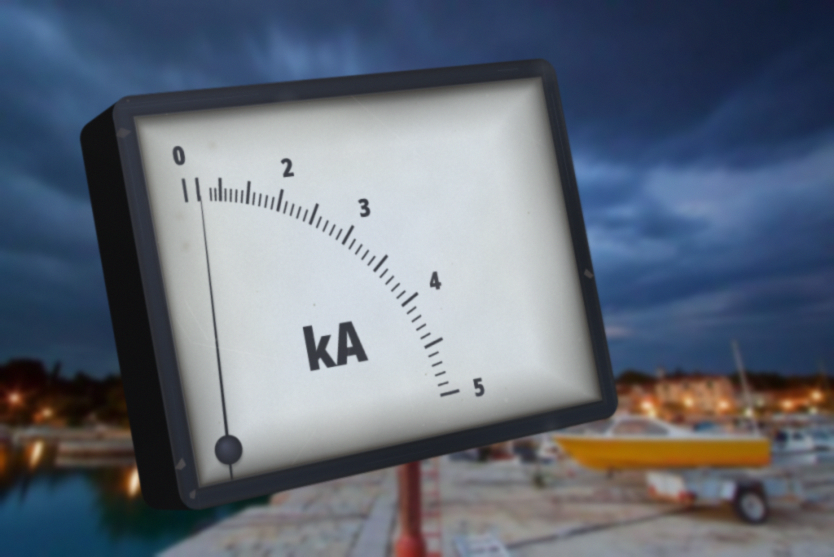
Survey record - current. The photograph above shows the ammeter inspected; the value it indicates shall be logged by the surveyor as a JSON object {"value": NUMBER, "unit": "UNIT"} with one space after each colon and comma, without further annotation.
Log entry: {"value": 0.5, "unit": "kA"}
